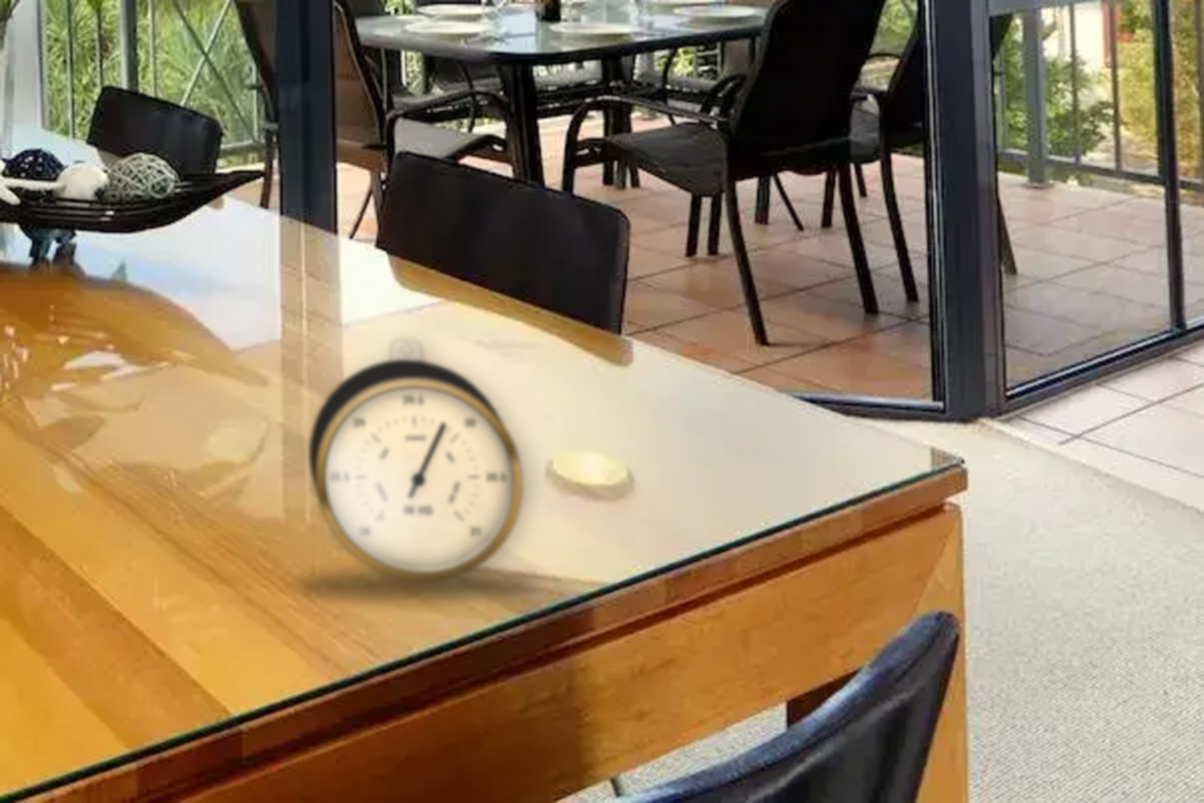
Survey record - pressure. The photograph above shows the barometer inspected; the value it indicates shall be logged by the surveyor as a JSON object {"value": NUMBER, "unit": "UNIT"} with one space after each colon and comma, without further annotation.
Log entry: {"value": 29.8, "unit": "inHg"}
